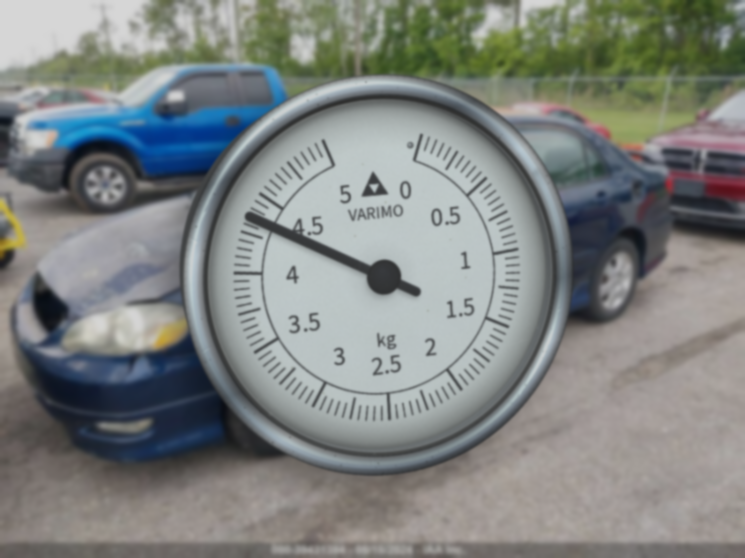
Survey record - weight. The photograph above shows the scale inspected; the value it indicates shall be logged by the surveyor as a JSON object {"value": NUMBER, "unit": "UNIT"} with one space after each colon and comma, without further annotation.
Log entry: {"value": 4.35, "unit": "kg"}
